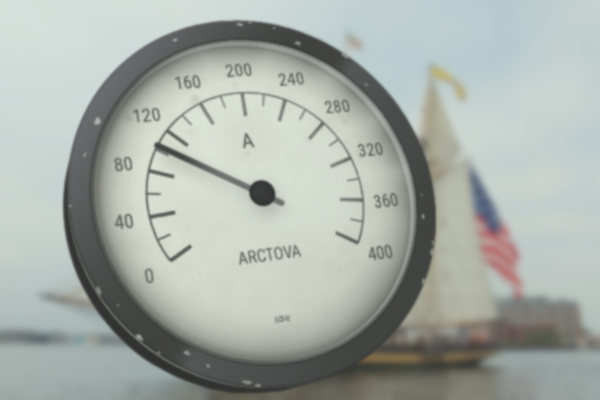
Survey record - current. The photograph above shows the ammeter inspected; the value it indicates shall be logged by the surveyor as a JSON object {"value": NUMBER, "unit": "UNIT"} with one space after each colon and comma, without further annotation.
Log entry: {"value": 100, "unit": "A"}
